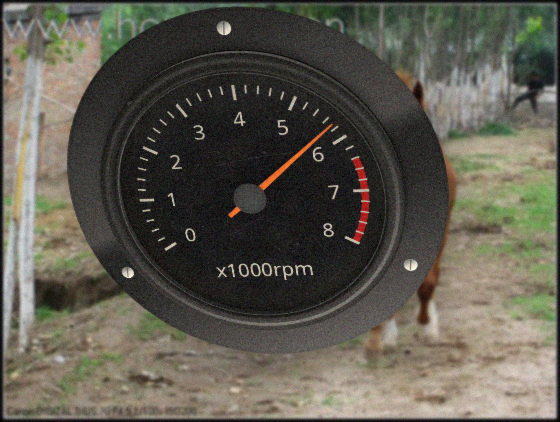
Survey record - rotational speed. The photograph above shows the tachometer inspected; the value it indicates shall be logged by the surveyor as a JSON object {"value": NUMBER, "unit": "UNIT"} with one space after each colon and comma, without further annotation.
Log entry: {"value": 5700, "unit": "rpm"}
